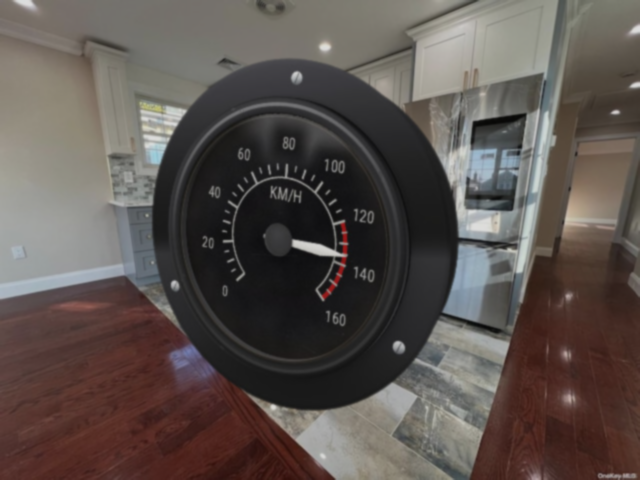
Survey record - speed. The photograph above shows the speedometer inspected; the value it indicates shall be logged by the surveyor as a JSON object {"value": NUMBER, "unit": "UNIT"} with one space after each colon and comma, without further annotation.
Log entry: {"value": 135, "unit": "km/h"}
